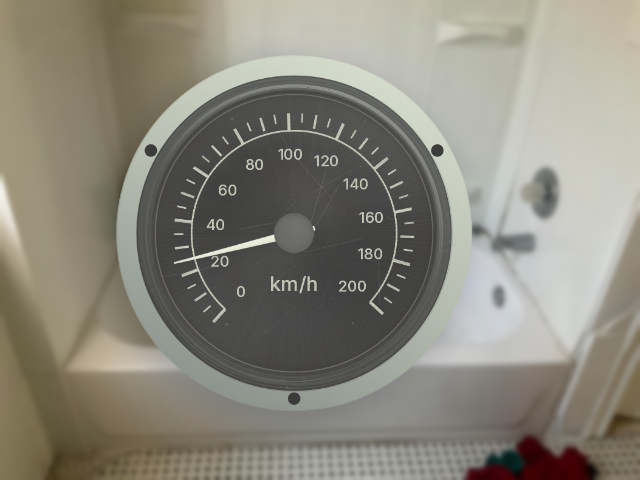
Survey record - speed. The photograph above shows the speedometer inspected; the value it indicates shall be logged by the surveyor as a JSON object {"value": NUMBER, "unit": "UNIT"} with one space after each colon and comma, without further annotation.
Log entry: {"value": 25, "unit": "km/h"}
